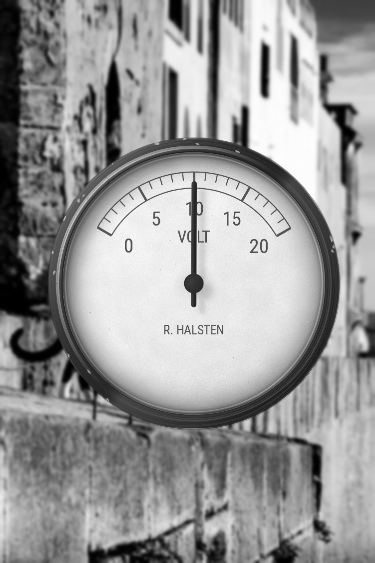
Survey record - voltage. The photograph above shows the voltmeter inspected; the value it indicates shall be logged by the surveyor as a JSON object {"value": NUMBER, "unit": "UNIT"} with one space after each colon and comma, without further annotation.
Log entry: {"value": 10, "unit": "V"}
